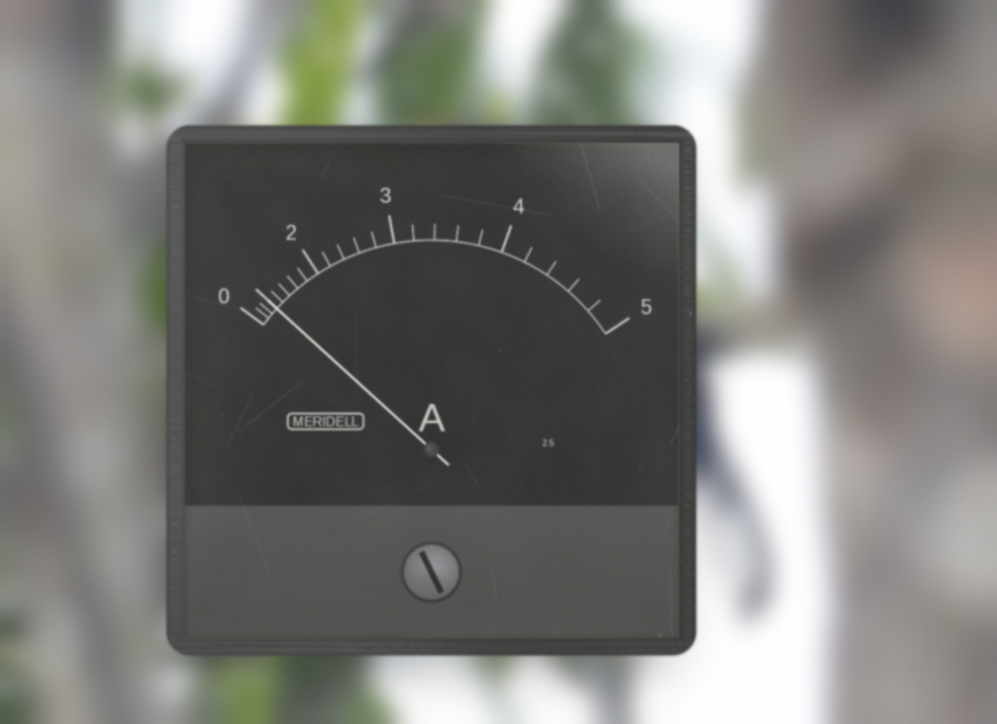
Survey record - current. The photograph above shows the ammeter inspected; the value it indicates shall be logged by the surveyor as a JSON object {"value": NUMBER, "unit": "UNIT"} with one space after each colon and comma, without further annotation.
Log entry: {"value": 1, "unit": "A"}
